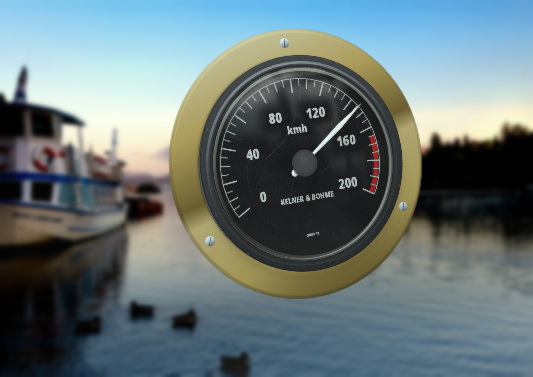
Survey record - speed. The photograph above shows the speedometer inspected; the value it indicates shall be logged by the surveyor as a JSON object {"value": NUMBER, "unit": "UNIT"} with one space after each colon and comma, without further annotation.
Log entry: {"value": 145, "unit": "km/h"}
